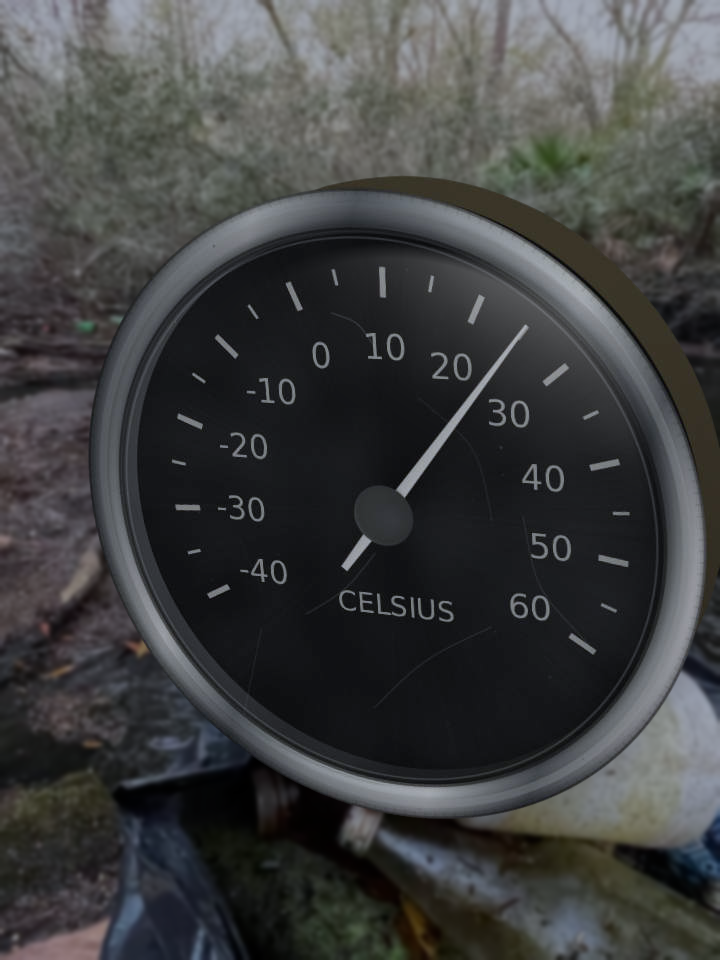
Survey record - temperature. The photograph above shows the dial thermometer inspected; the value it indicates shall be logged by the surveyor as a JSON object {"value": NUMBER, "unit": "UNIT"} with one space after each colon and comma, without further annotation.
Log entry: {"value": 25, "unit": "°C"}
